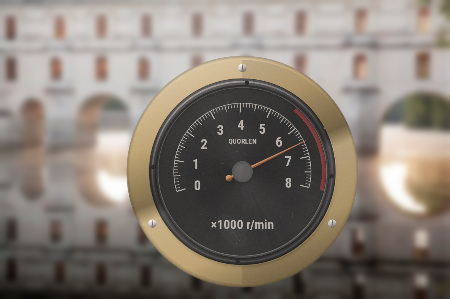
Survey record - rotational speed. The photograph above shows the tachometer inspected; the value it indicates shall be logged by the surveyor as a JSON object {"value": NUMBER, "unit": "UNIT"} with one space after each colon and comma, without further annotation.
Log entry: {"value": 6500, "unit": "rpm"}
